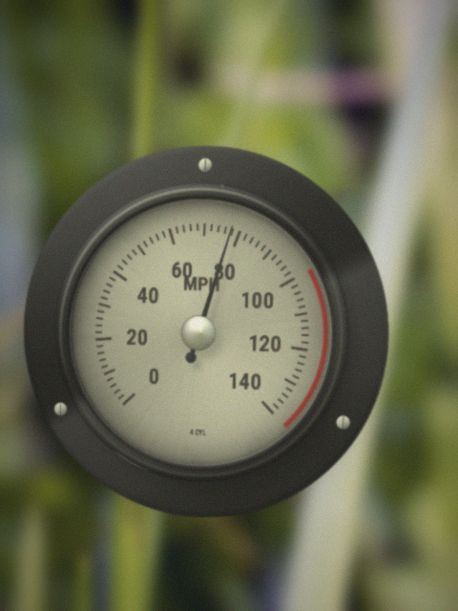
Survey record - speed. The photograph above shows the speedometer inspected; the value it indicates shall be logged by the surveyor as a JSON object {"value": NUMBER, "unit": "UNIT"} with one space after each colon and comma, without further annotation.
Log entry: {"value": 78, "unit": "mph"}
